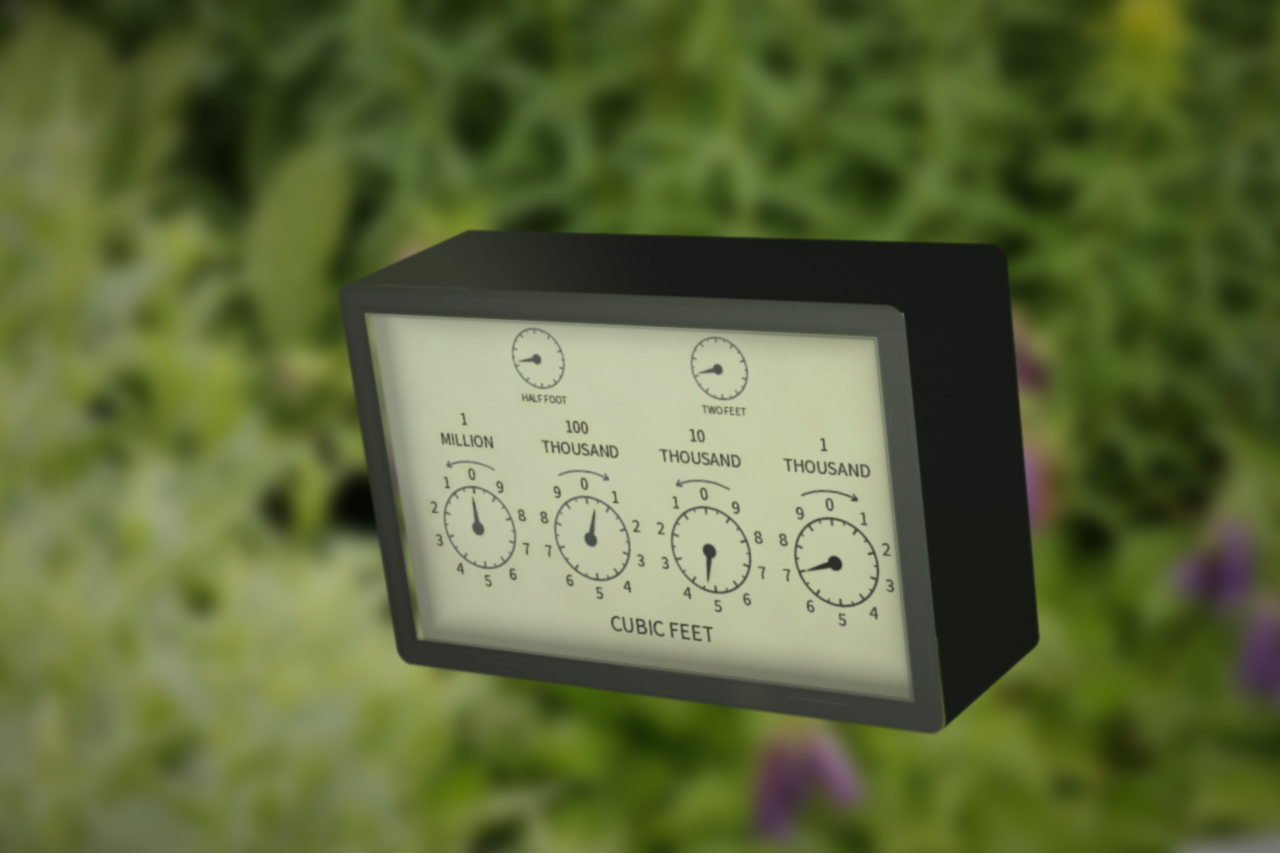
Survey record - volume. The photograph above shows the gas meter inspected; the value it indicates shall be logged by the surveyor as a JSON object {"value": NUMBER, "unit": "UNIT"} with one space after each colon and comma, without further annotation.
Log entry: {"value": 4700, "unit": "ft³"}
